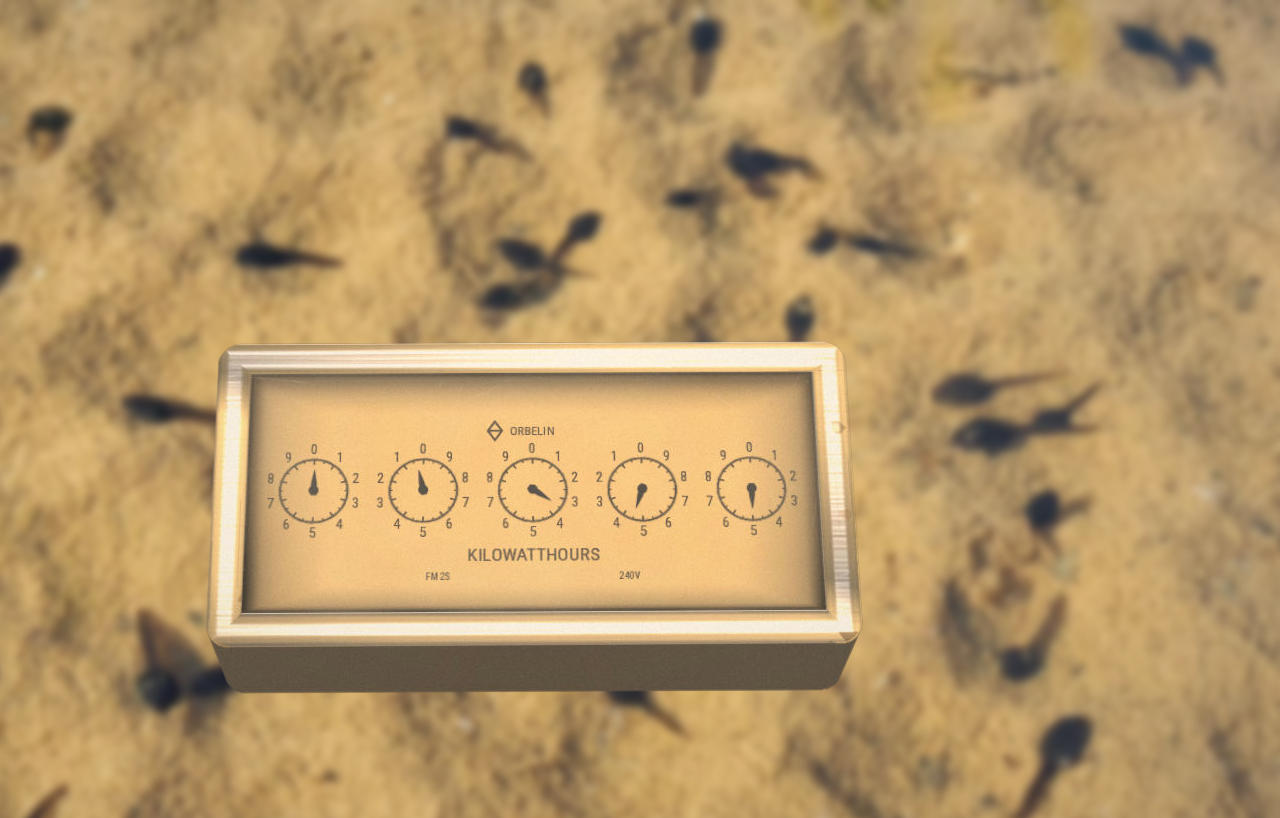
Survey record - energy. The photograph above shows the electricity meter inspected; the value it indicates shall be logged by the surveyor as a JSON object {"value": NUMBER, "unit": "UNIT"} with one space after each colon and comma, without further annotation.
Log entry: {"value": 345, "unit": "kWh"}
